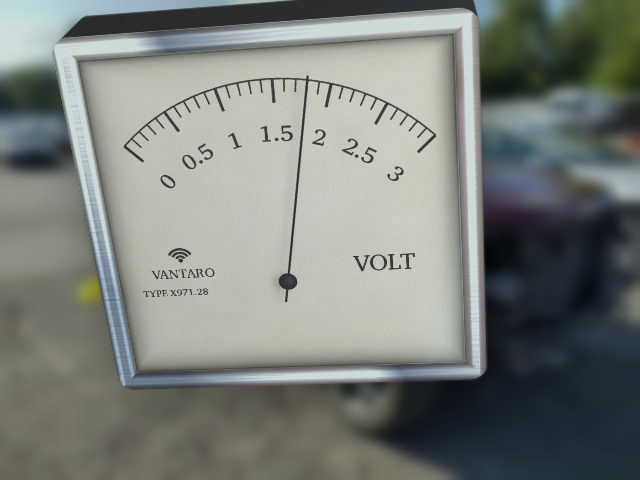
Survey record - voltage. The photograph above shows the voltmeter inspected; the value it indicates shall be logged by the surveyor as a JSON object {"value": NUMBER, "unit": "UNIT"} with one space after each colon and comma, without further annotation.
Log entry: {"value": 1.8, "unit": "V"}
